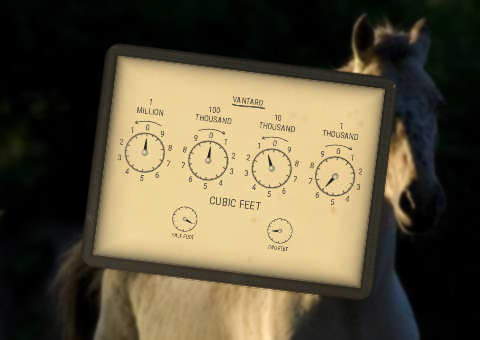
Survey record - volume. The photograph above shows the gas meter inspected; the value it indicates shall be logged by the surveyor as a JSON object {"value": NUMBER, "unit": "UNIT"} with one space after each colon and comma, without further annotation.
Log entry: {"value": 600, "unit": "ft³"}
